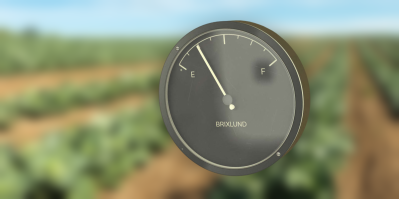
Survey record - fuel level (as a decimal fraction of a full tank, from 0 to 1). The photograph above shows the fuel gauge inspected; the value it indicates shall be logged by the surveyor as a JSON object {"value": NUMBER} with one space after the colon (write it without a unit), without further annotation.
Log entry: {"value": 0.25}
